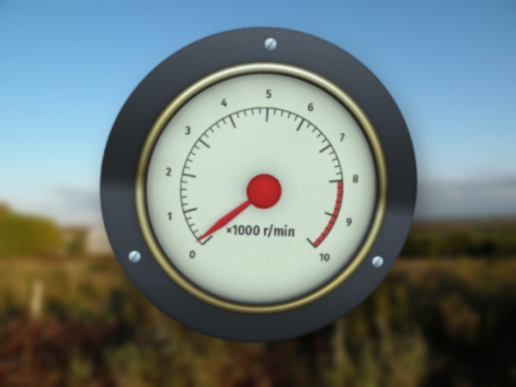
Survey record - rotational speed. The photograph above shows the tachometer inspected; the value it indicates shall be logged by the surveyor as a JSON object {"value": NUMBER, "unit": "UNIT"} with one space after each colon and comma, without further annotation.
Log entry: {"value": 200, "unit": "rpm"}
